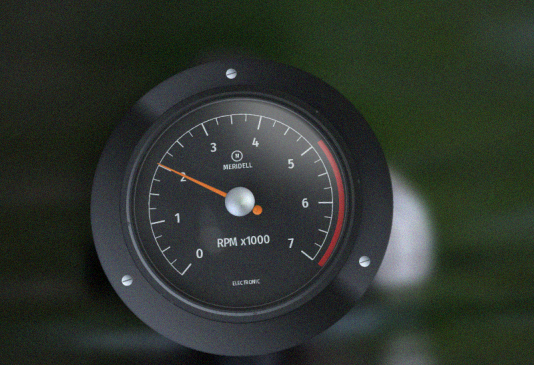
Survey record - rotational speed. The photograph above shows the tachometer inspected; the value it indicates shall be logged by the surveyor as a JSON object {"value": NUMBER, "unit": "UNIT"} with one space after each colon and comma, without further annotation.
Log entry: {"value": 2000, "unit": "rpm"}
